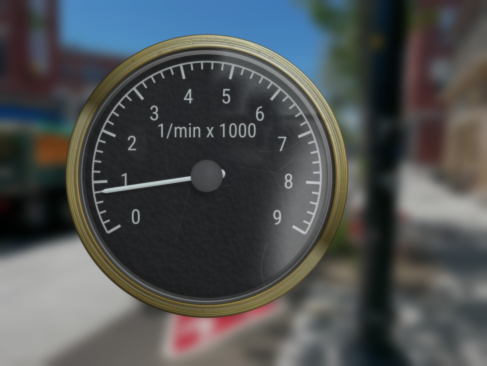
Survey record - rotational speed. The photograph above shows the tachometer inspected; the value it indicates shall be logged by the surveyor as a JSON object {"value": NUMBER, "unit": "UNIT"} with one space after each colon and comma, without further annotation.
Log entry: {"value": 800, "unit": "rpm"}
